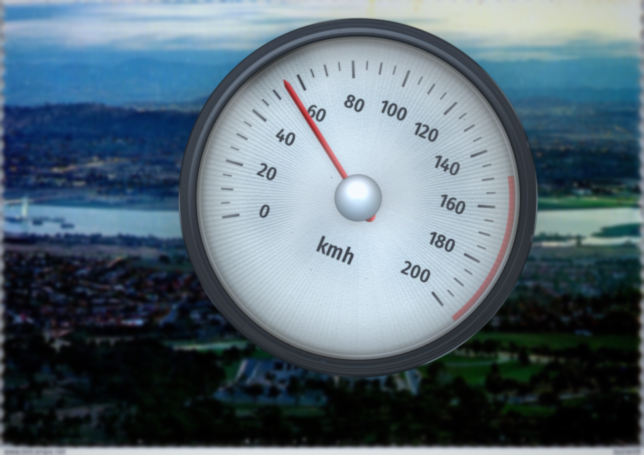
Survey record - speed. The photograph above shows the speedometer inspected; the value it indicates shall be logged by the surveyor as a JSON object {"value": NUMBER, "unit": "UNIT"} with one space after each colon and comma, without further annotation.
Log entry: {"value": 55, "unit": "km/h"}
